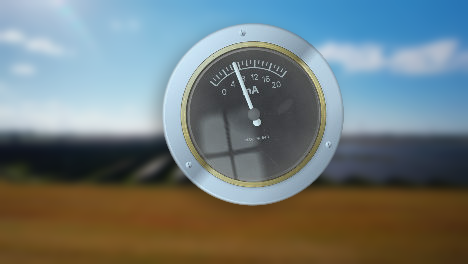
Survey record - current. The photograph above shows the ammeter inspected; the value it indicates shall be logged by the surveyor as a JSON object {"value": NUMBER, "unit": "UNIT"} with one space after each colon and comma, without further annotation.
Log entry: {"value": 7, "unit": "mA"}
